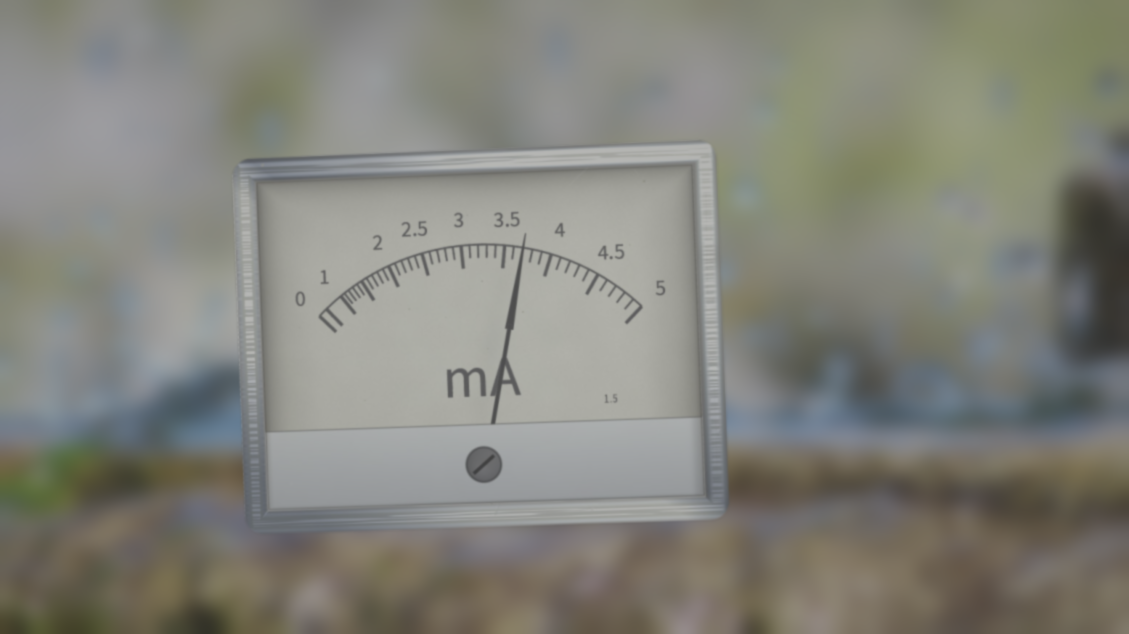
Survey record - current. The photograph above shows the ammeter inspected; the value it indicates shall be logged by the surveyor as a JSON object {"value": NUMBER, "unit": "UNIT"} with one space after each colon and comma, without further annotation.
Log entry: {"value": 3.7, "unit": "mA"}
